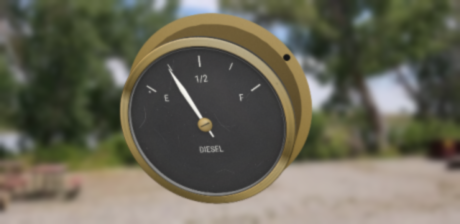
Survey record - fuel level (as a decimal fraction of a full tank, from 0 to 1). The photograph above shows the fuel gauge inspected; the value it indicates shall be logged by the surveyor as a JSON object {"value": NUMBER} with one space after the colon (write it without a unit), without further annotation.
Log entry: {"value": 0.25}
